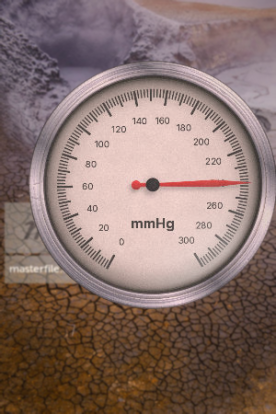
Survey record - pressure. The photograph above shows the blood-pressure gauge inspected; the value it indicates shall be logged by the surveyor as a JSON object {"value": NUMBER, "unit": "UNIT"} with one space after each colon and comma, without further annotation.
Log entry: {"value": 240, "unit": "mmHg"}
